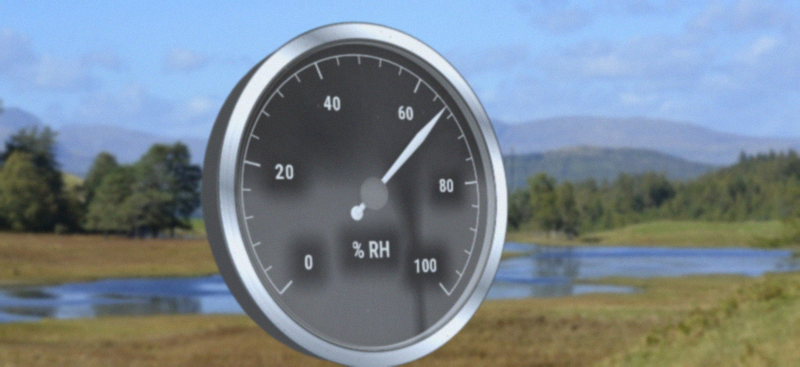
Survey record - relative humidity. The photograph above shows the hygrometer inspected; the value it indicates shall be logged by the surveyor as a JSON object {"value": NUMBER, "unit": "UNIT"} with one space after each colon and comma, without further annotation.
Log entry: {"value": 66, "unit": "%"}
